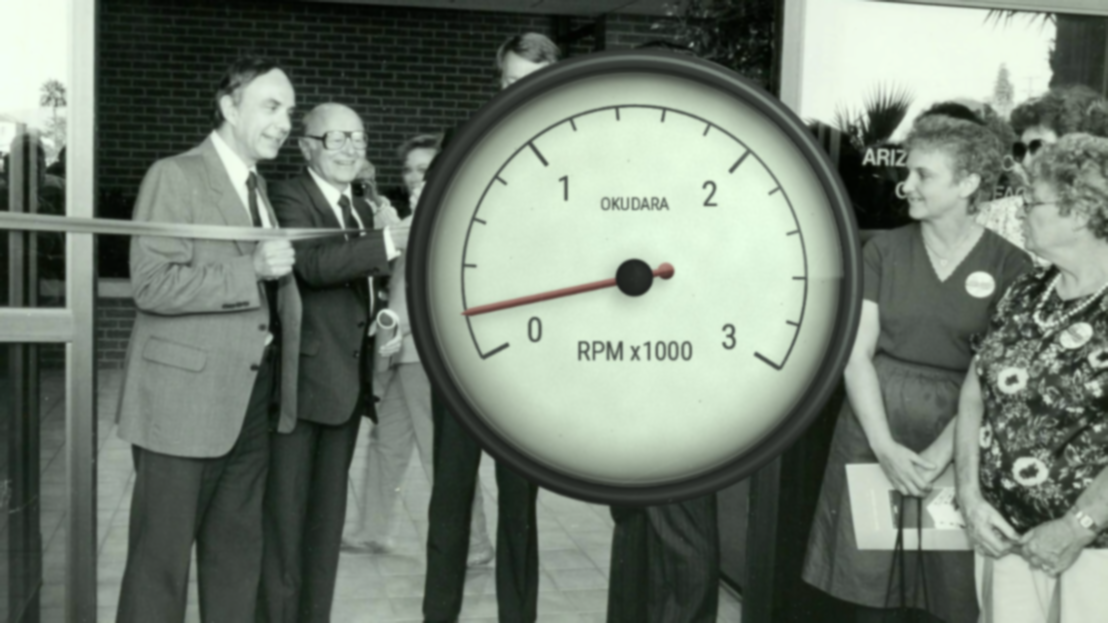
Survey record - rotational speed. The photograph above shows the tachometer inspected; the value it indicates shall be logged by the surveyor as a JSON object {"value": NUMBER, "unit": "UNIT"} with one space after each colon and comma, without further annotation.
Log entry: {"value": 200, "unit": "rpm"}
